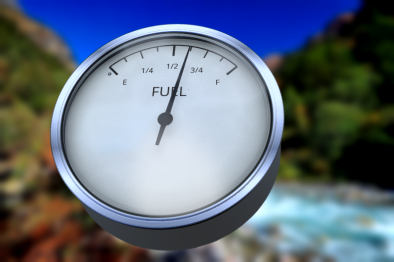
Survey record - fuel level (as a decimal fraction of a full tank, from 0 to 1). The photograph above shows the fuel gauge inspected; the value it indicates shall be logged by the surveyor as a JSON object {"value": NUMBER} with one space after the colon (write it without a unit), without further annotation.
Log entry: {"value": 0.625}
